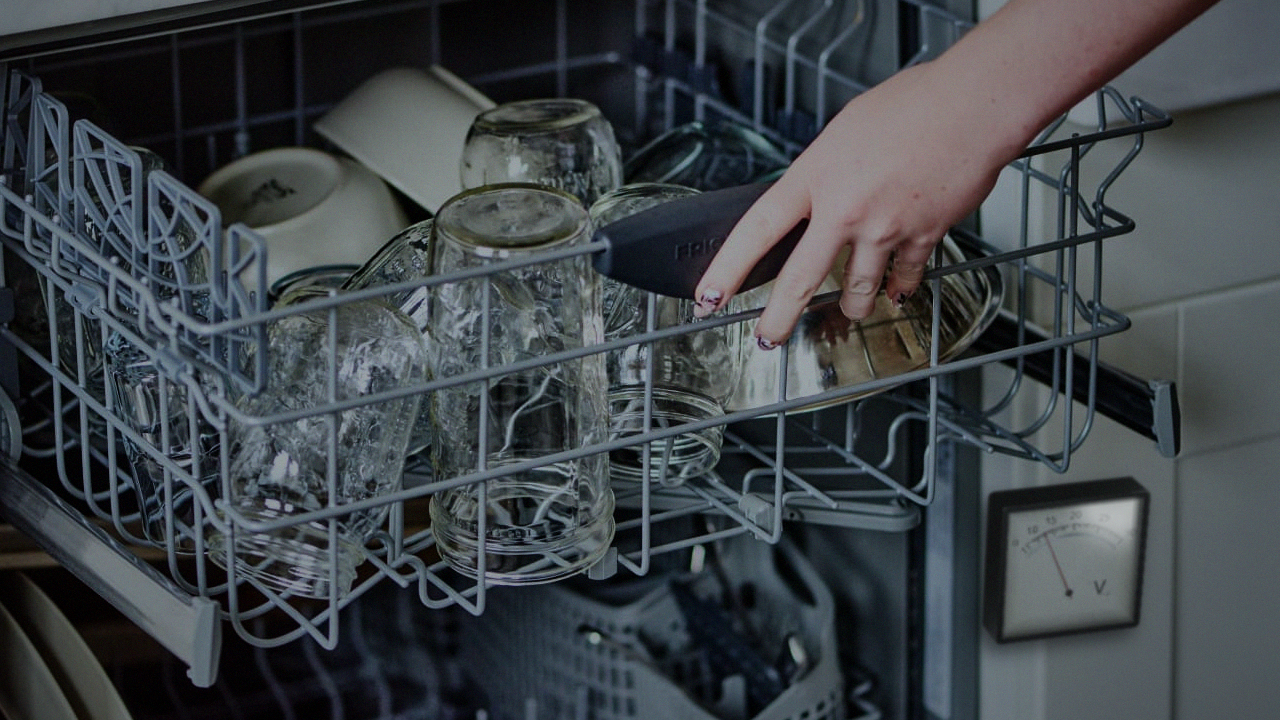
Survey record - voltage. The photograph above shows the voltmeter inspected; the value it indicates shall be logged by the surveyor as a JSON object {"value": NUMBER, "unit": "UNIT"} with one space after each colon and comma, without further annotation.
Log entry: {"value": 12.5, "unit": "V"}
